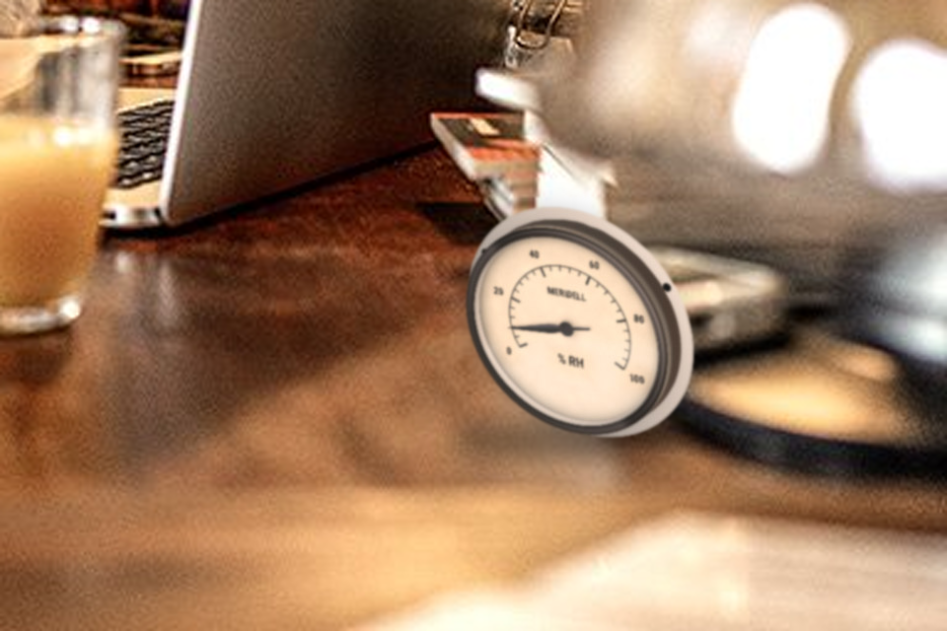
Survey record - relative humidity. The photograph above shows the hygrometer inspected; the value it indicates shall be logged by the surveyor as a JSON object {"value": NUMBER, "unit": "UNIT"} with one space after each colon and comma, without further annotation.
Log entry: {"value": 8, "unit": "%"}
